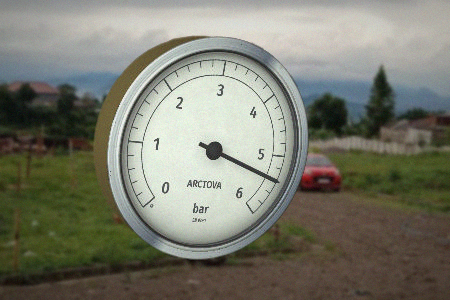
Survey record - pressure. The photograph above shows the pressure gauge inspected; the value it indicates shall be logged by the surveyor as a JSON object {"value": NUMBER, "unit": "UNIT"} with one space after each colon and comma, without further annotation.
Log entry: {"value": 5.4, "unit": "bar"}
